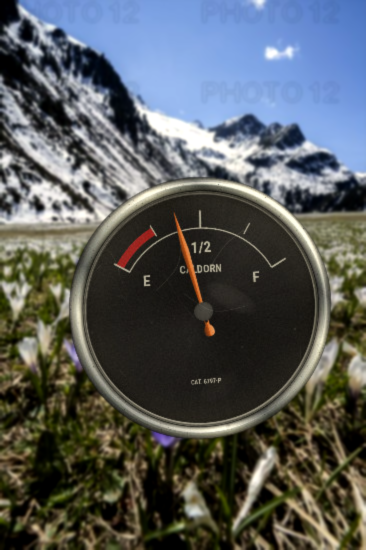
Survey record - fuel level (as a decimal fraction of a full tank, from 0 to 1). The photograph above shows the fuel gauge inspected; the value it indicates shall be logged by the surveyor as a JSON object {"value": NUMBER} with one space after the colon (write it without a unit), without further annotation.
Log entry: {"value": 0.375}
